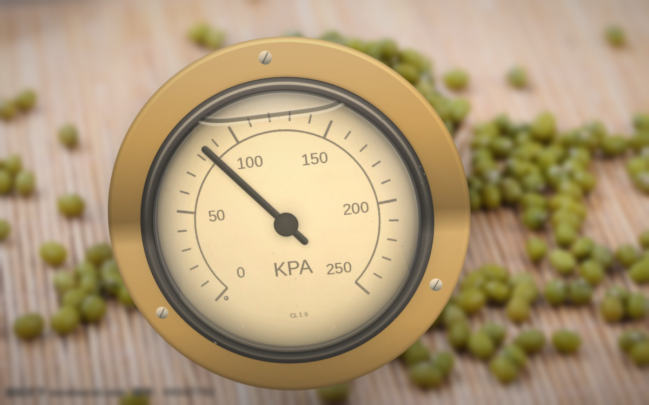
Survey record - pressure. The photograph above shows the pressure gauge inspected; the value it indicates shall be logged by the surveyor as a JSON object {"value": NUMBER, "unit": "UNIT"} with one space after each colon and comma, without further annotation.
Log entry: {"value": 85, "unit": "kPa"}
